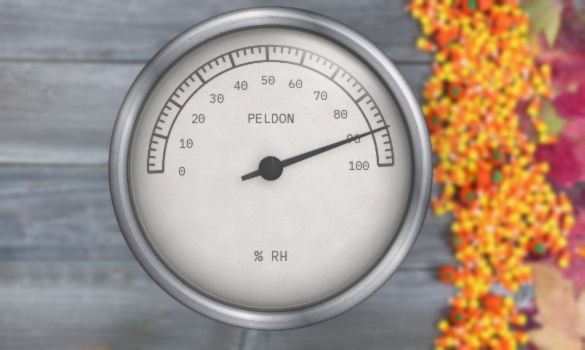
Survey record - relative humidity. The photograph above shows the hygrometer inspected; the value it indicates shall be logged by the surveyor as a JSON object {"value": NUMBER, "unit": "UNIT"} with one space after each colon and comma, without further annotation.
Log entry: {"value": 90, "unit": "%"}
